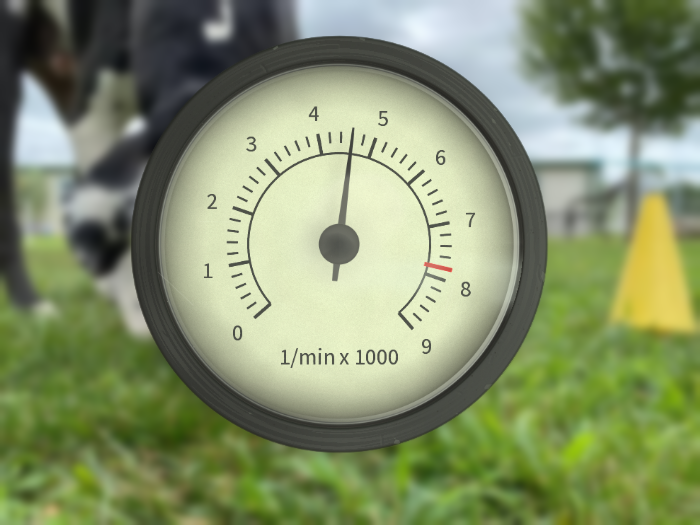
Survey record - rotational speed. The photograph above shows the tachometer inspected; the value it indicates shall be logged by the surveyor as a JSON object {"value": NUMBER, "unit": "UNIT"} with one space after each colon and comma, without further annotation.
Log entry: {"value": 4600, "unit": "rpm"}
